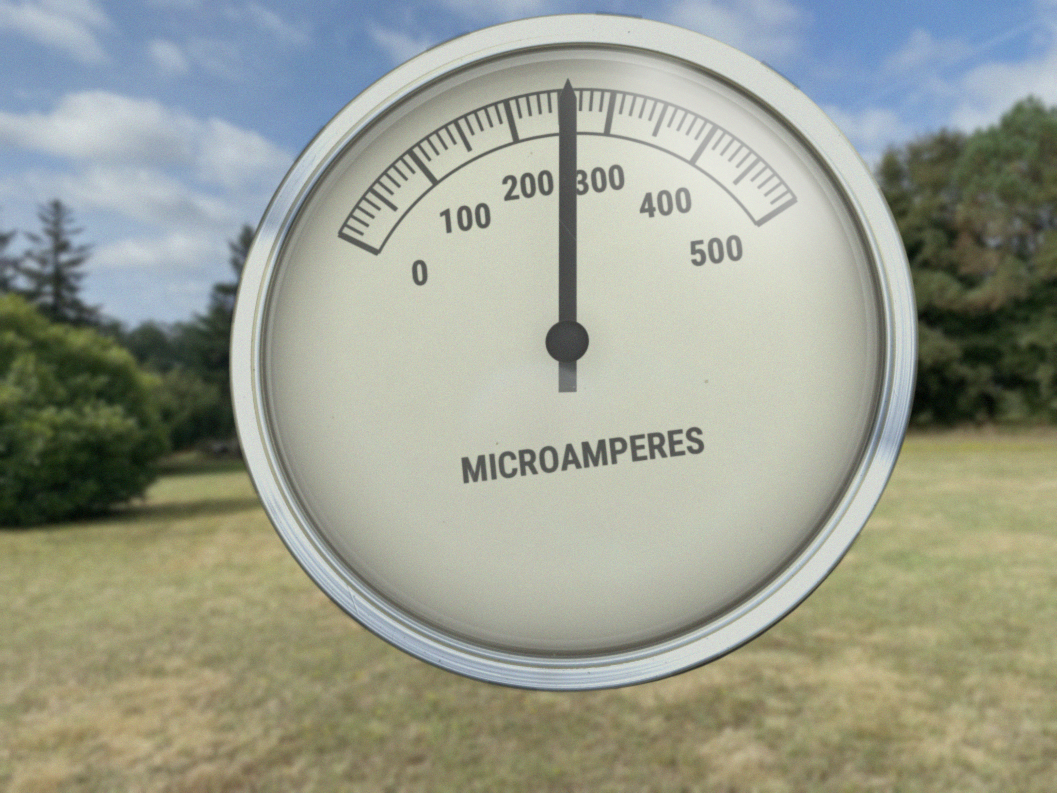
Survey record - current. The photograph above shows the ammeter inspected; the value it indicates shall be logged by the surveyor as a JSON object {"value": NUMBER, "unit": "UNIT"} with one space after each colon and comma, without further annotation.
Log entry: {"value": 260, "unit": "µA"}
